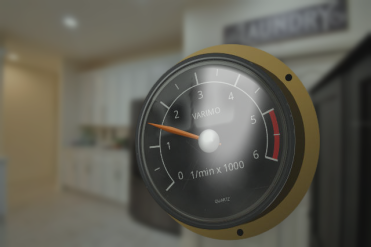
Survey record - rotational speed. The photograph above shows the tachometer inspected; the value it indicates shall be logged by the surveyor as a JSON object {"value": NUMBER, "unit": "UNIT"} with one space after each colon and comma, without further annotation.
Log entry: {"value": 1500, "unit": "rpm"}
